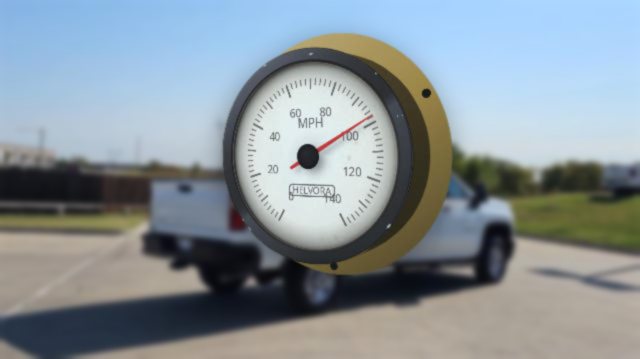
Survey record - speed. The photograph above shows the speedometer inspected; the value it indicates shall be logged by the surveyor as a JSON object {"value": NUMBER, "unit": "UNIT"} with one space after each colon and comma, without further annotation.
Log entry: {"value": 98, "unit": "mph"}
